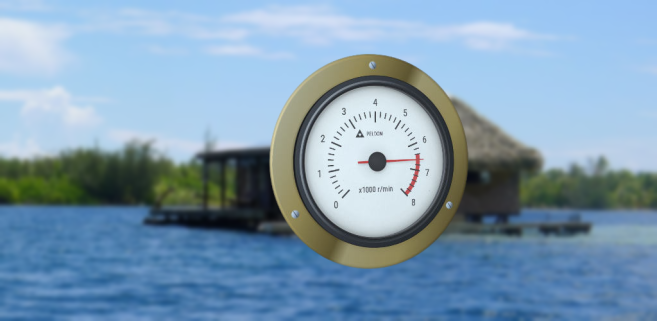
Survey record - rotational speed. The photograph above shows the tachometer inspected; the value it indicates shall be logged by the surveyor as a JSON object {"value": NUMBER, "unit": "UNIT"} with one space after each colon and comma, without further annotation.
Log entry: {"value": 6600, "unit": "rpm"}
